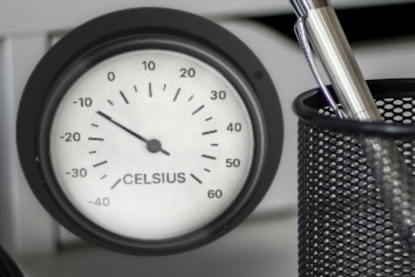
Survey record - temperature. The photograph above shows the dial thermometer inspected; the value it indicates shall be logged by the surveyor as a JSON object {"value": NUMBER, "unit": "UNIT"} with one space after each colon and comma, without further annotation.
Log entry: {"value": -10, "unit": "°C"}
